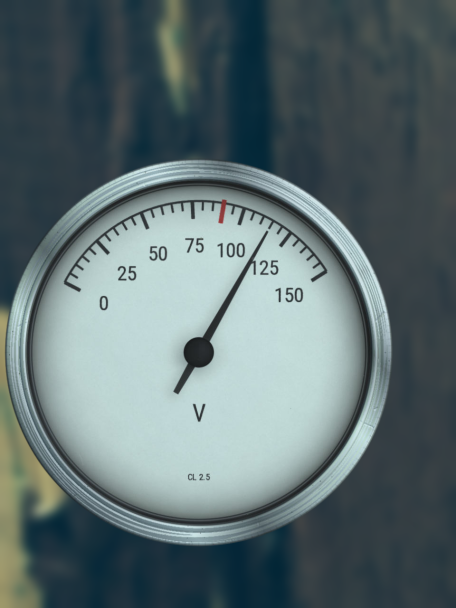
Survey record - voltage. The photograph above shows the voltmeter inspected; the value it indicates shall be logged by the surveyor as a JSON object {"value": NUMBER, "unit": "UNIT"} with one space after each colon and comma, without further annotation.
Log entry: {"value": 115, "unit": "V"}
